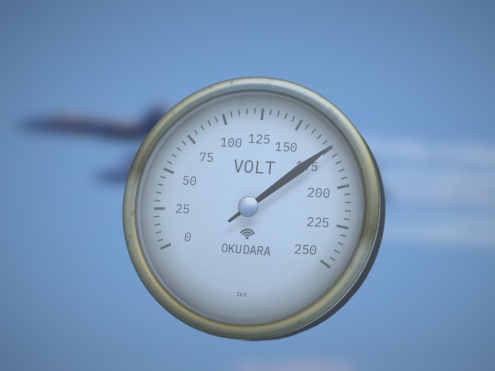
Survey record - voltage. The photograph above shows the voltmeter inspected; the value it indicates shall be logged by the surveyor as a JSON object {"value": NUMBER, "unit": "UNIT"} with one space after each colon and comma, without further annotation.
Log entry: {"value": 175, "unit": "V"}
